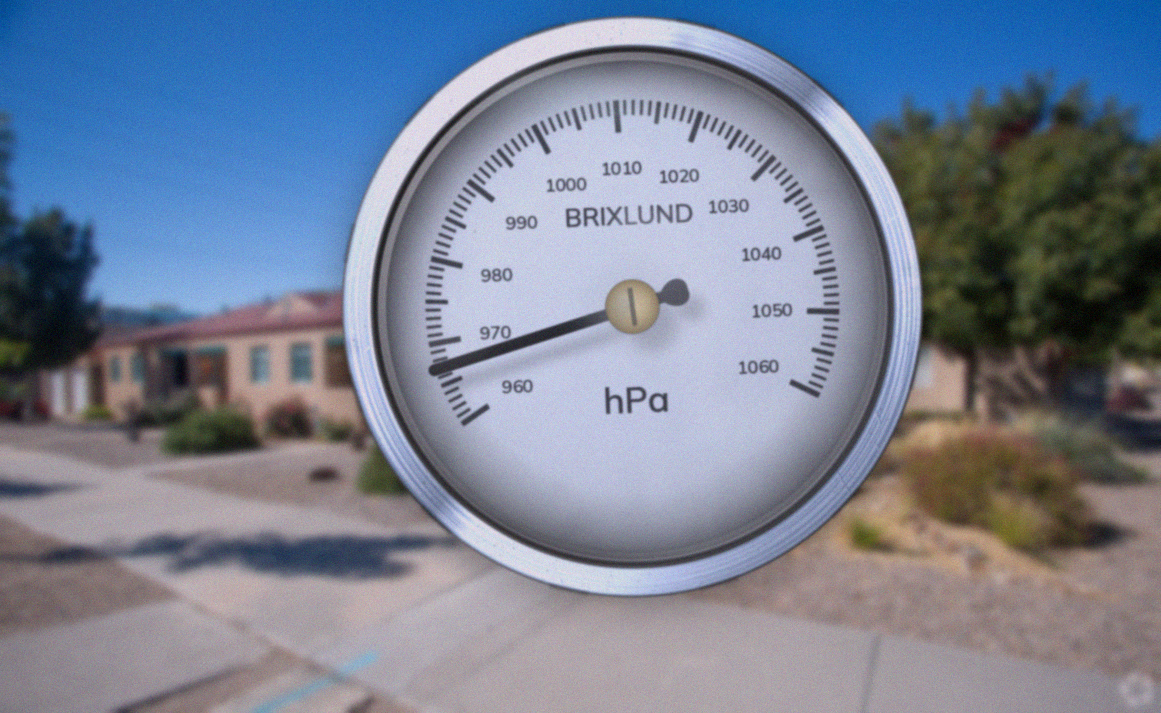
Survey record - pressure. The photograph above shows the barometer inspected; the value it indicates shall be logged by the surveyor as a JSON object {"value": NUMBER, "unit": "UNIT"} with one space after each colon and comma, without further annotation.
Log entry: {"value": 967, "unit": "hPa"}
